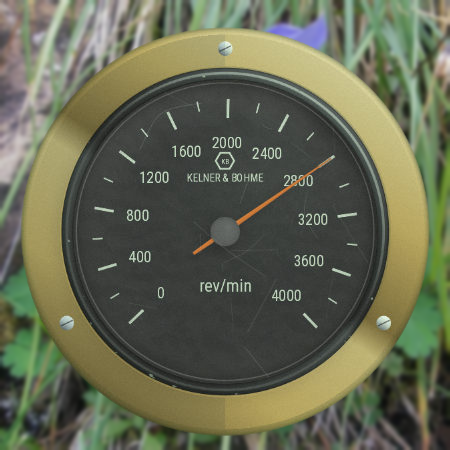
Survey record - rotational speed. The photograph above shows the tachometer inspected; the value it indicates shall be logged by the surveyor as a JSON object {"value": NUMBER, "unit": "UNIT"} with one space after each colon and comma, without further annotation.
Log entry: {"value": 2800, "unit": "rpm"}
